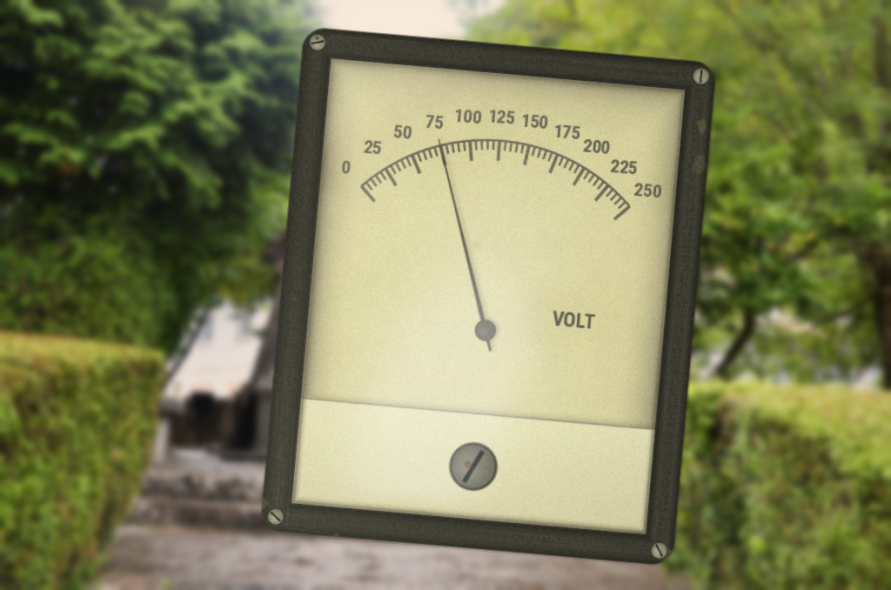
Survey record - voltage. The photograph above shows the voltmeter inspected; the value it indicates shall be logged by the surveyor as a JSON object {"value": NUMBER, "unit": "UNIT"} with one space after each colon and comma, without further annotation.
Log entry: {"value": 75, "unit": "V"}
